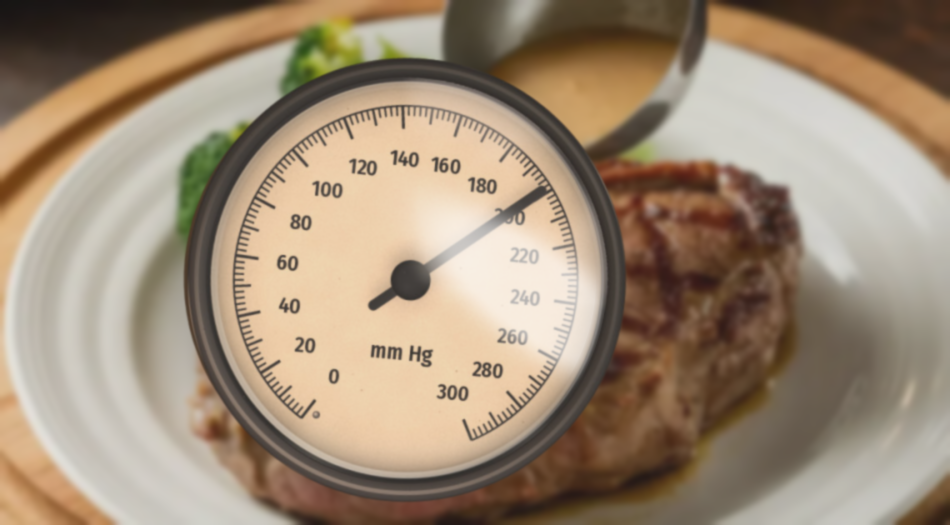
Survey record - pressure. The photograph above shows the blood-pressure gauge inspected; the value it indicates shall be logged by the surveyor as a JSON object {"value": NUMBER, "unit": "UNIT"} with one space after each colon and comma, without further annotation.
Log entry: {"value": 198, "unit": "mmHg"}
